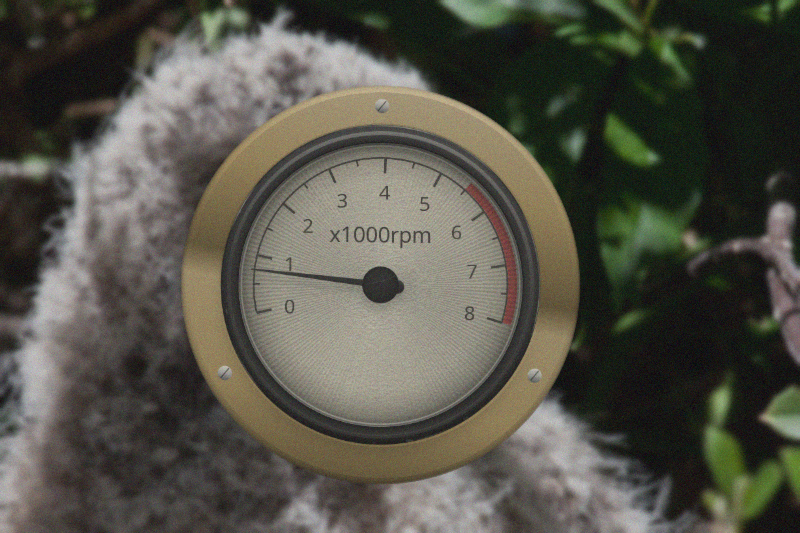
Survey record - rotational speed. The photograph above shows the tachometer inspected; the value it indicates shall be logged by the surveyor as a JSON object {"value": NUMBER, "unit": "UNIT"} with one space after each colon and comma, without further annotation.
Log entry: {"value": 750, "unit": "rpm"}
